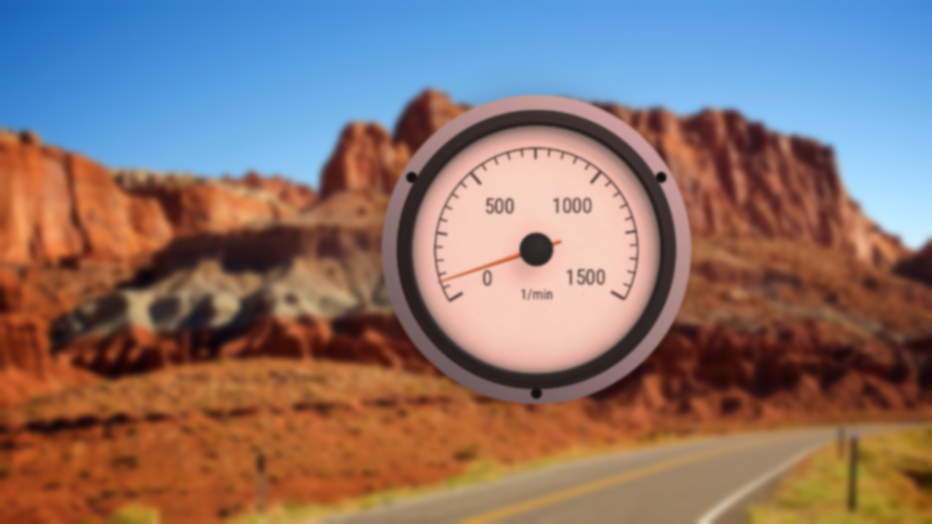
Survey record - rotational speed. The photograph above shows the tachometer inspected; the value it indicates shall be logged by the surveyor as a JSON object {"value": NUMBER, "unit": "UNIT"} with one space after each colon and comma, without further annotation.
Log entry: {"value": 75, "unit": "rpm"}
